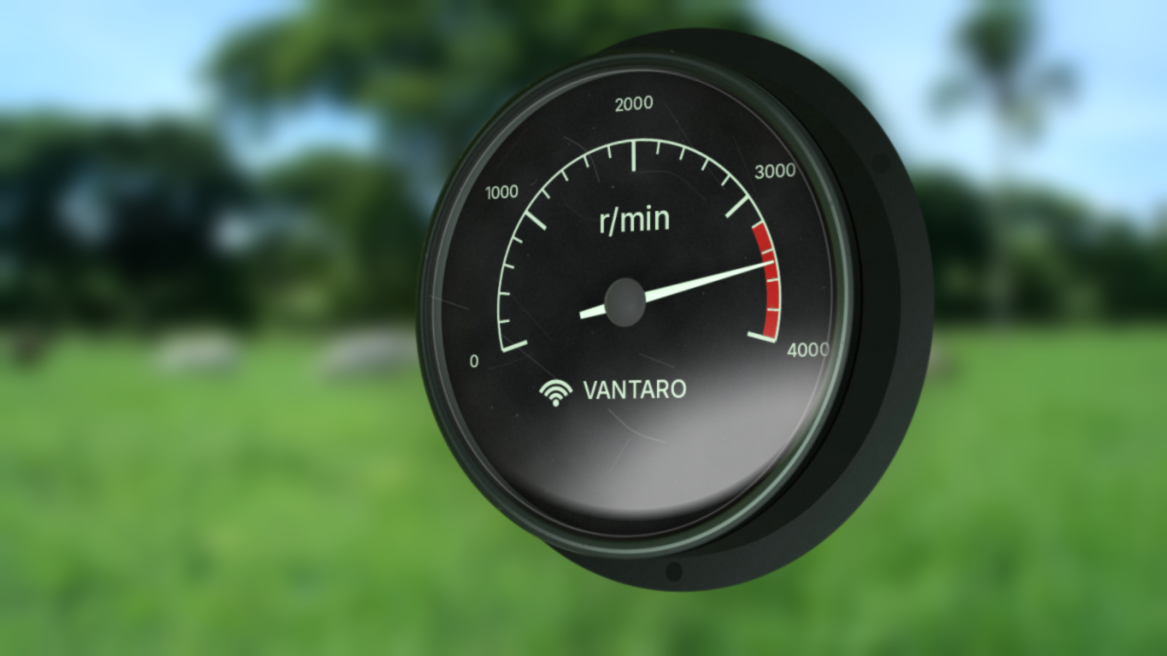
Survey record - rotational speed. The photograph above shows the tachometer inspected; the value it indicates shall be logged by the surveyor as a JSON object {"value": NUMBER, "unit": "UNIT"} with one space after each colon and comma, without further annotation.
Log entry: {"value": 3500, "unit": "rpm"}
